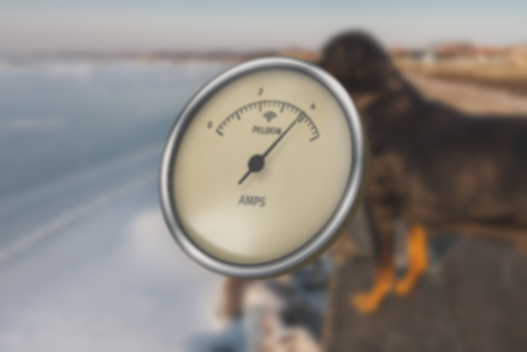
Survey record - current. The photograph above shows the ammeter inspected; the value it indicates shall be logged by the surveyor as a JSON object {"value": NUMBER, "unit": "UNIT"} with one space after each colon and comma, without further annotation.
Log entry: {"value": 4, "unit": "A"}
